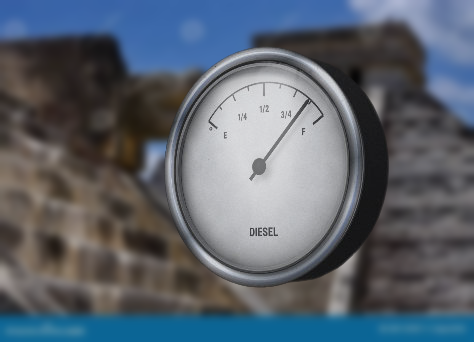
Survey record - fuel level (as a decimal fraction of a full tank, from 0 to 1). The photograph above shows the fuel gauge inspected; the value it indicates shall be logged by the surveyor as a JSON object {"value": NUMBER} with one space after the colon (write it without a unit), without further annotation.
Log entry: {"value": 0.875}
